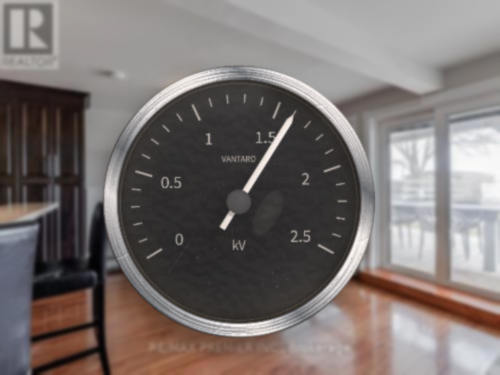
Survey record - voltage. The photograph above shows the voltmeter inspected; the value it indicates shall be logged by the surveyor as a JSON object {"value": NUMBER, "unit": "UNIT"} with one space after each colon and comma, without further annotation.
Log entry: {"value": 1.6, "unit": "kV"}
